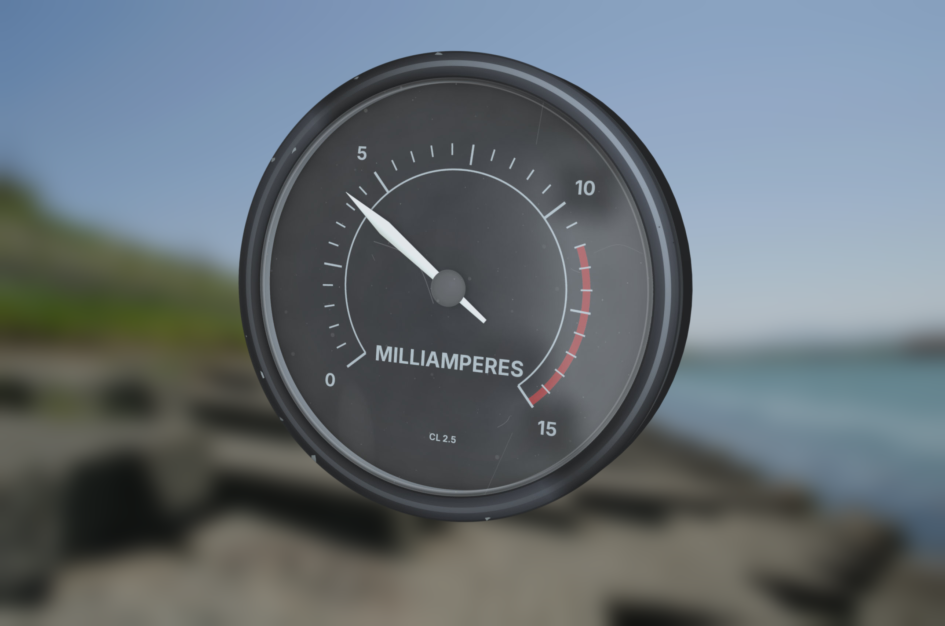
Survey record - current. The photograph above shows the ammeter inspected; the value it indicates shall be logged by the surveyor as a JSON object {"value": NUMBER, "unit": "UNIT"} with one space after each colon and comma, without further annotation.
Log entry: {"value": 4.25, "unit": "mA"}
